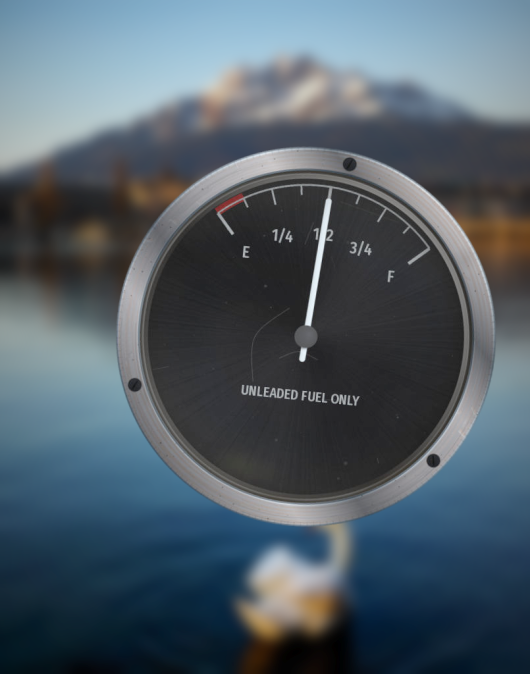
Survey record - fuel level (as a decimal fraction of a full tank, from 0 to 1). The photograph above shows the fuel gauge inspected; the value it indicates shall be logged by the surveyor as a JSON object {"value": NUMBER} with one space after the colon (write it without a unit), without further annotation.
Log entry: {"value": 0.5}
